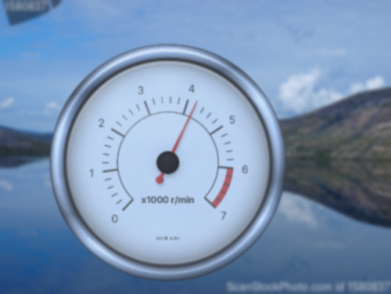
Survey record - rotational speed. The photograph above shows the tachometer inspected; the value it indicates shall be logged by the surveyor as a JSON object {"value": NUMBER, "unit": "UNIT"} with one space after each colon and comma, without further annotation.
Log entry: {"value": 4200, "unit": "rpm"}
